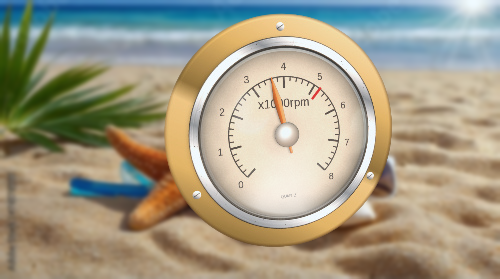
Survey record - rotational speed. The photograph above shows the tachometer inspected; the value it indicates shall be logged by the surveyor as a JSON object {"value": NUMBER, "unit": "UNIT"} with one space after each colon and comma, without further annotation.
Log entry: {"value": 3600, "unit": "rpm"}
